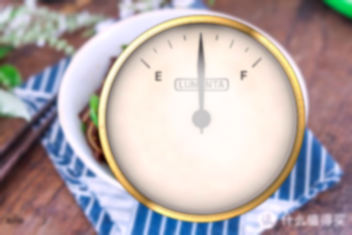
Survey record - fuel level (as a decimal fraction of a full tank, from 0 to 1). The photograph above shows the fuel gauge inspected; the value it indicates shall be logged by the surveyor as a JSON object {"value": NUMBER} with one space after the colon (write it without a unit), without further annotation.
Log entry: {"value": 0.5}
